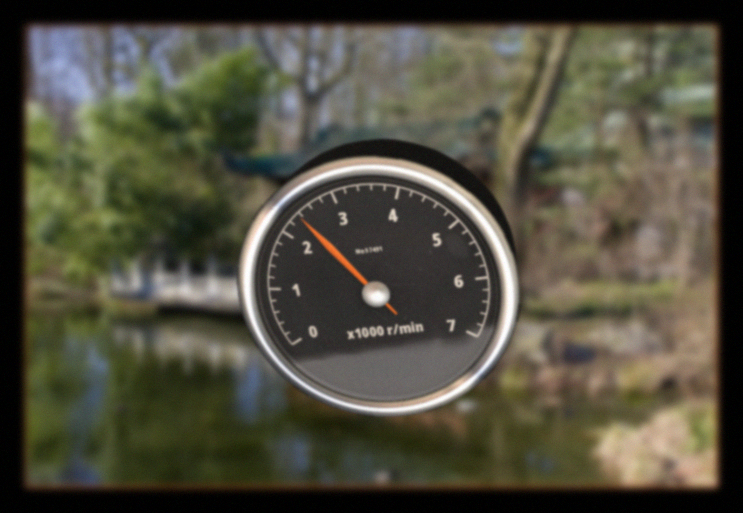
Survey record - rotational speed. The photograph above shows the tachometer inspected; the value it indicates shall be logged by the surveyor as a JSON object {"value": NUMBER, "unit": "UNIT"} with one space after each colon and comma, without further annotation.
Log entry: {"value": 2400, "unit": "rpm"}
